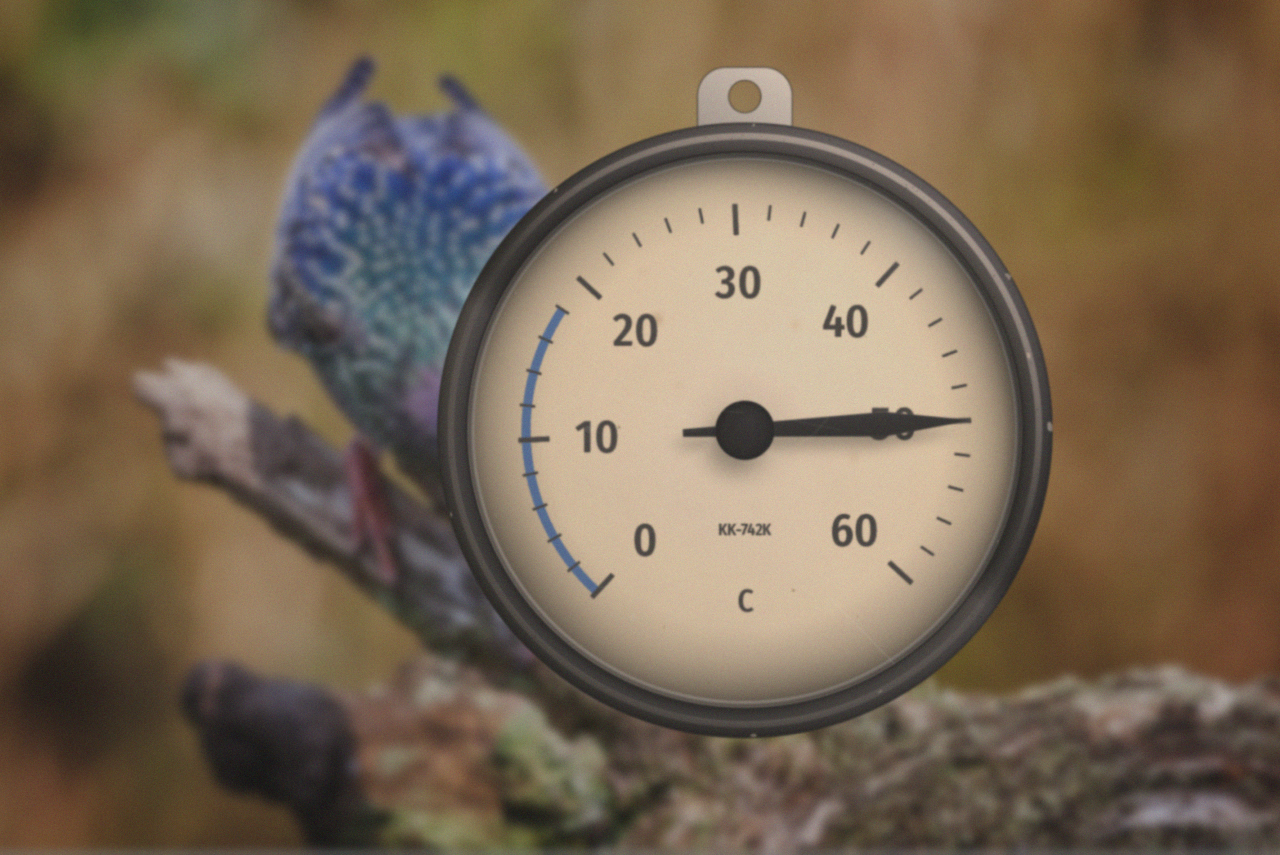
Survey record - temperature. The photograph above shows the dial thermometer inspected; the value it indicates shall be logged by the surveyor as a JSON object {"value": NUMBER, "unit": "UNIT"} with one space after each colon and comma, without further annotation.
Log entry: {"value": 50, "unit": "°C"}
